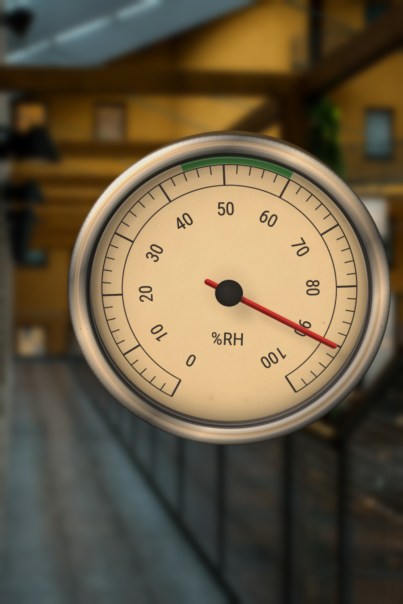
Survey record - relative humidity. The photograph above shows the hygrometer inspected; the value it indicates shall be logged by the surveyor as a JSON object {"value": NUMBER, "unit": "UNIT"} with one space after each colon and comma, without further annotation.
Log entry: {"value": 90, "unit": "%"}
